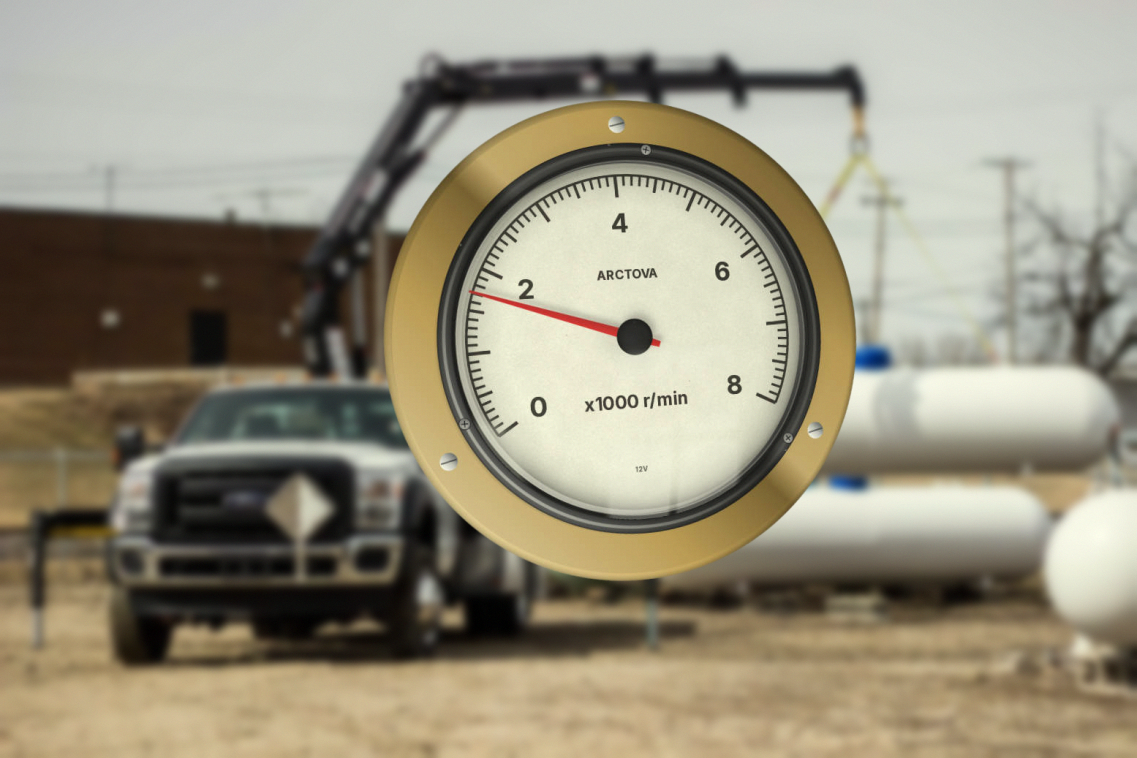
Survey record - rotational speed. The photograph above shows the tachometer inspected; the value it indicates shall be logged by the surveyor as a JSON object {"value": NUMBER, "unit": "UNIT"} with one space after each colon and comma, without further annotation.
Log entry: {"value": 1700, "unit": "rpm"}
